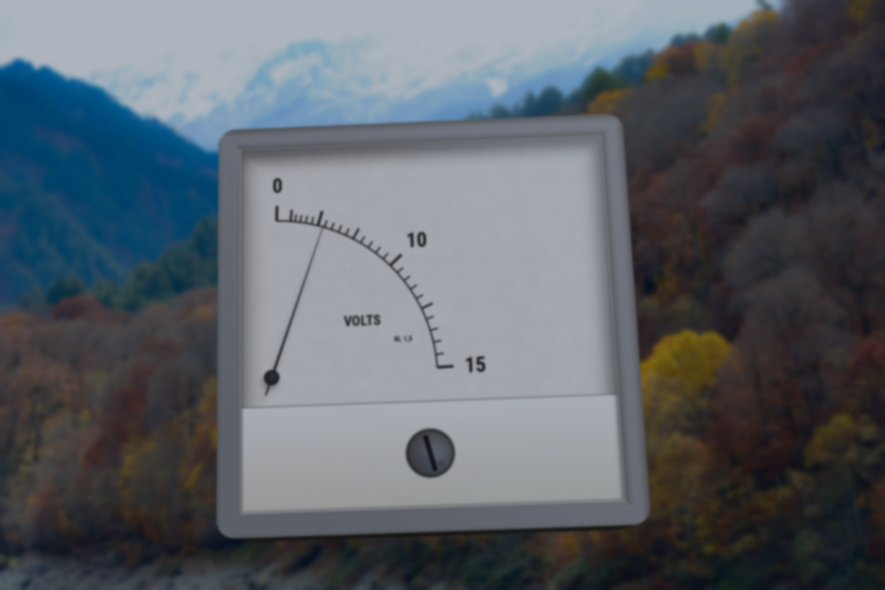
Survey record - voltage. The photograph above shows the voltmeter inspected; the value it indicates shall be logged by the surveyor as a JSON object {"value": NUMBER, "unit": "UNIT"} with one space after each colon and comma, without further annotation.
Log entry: {"value": 5.5, "unit": "V"}
